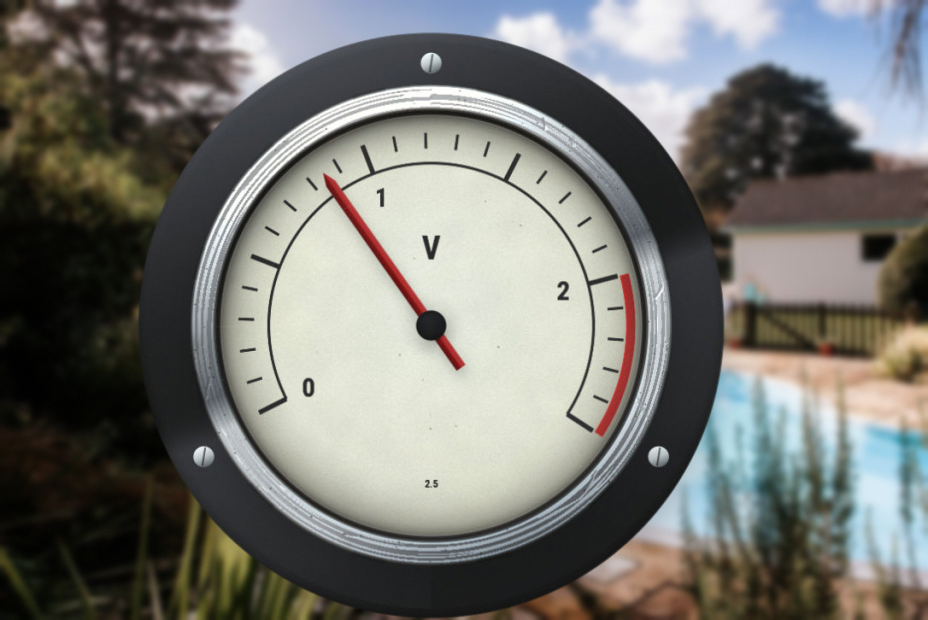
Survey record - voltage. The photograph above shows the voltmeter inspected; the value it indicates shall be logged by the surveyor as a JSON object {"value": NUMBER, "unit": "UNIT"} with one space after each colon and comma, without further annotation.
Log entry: {"value": 0.85, "unit": "V"}
